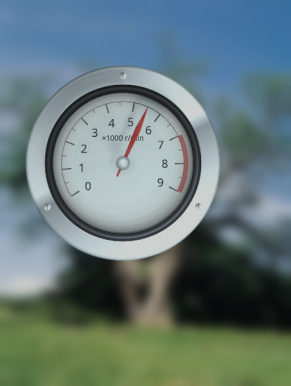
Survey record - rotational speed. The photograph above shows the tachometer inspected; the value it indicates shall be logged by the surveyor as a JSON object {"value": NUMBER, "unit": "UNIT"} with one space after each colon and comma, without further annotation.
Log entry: {"value": 5500, "unit": "rpm"}
